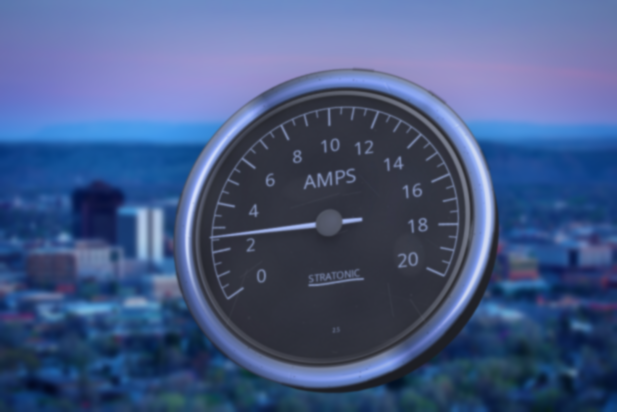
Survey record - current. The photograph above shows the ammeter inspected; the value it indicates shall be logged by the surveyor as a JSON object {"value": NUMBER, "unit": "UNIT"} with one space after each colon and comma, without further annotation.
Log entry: {"value": 2.5, "unit": "A"}
